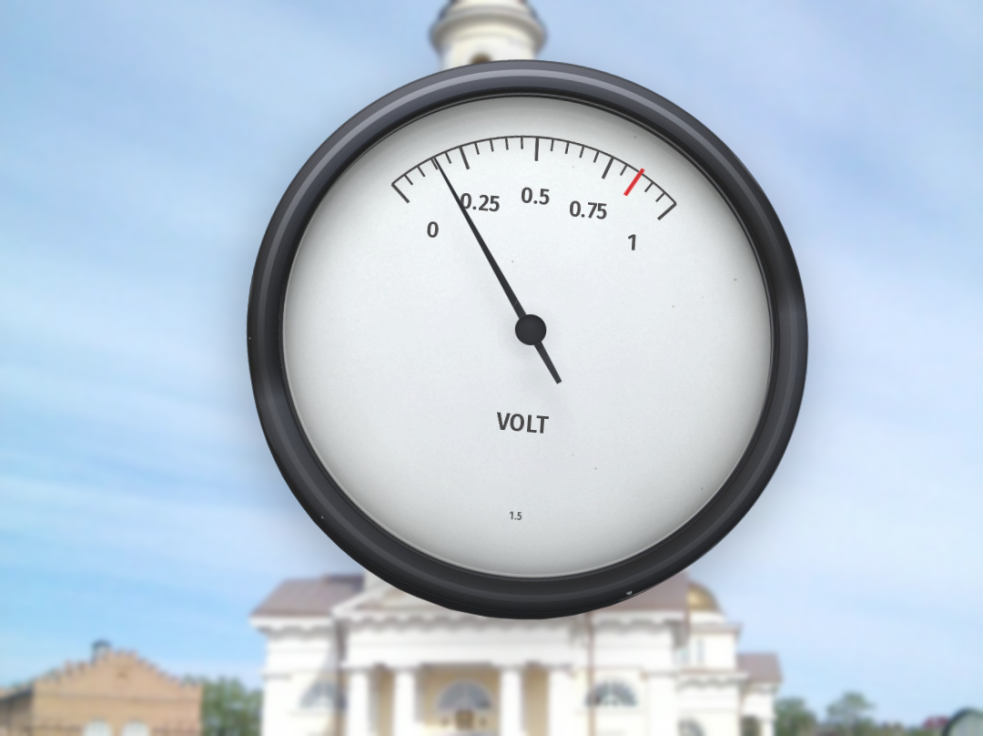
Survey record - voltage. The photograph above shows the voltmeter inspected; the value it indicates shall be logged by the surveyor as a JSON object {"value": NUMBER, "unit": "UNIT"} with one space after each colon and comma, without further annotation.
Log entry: {"value": 0.15, "unit": "V"}
